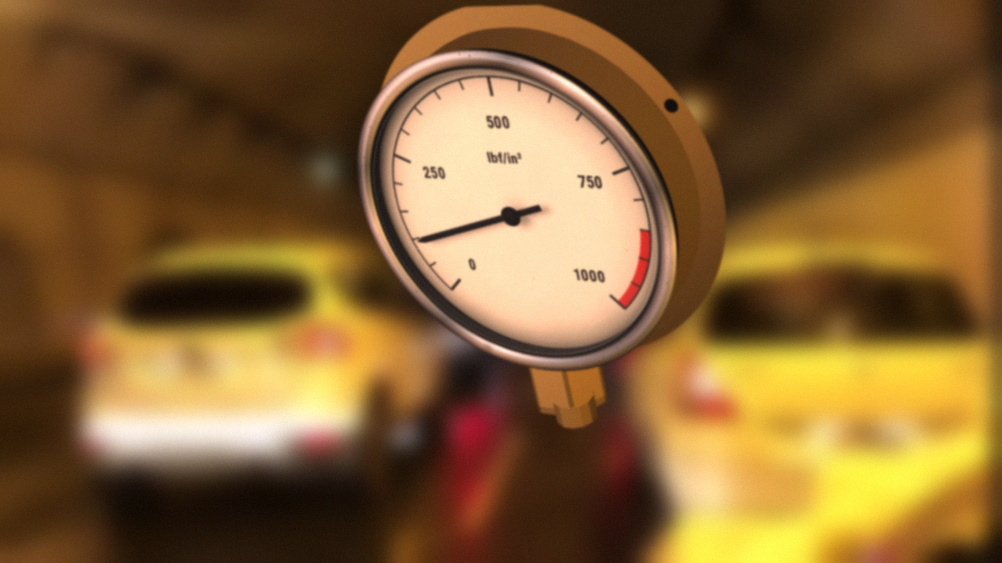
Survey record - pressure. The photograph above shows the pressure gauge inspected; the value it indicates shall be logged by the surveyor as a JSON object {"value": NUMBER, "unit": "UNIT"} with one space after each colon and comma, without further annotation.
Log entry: {"value": 100, "unit": "psi"}
